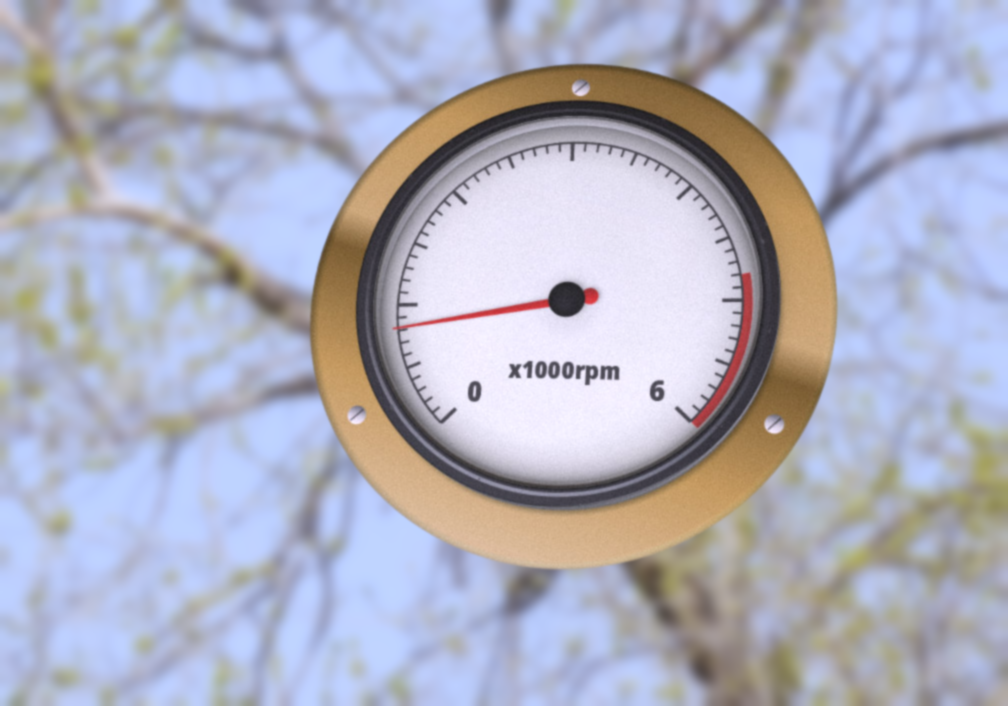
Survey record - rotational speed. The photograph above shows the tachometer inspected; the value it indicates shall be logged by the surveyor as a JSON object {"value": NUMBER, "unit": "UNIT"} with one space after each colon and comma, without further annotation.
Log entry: {"value": 800, "unit": "rpm"}
